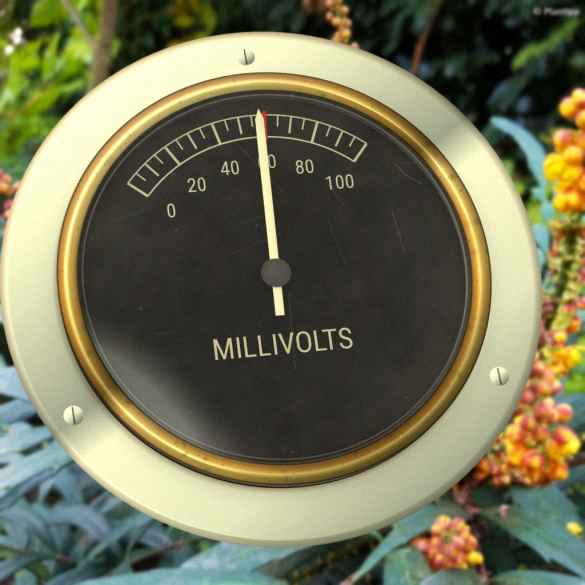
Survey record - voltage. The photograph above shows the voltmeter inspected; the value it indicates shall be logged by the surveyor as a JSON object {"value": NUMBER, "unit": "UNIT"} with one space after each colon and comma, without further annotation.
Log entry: {"value": 57.5, "unit": "mV"}
